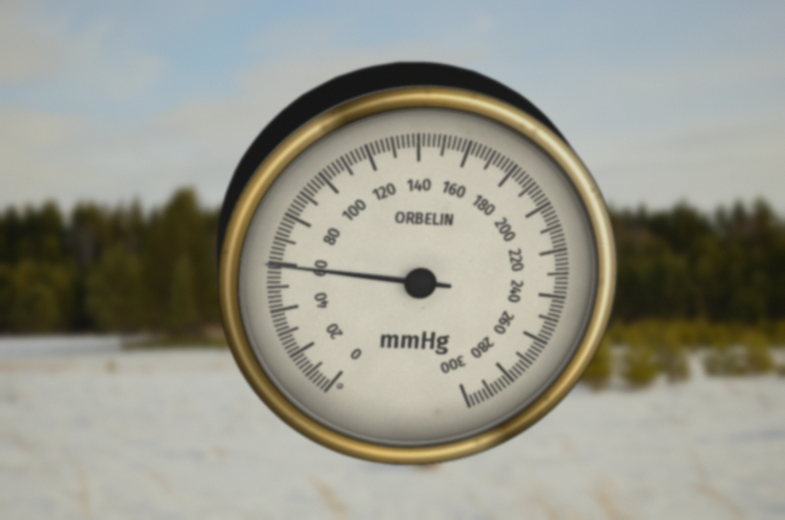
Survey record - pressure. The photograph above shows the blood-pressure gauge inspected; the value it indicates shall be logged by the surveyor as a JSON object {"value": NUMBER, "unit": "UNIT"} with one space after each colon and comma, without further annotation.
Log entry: {"value": 60, "unit": "mmHg"}
